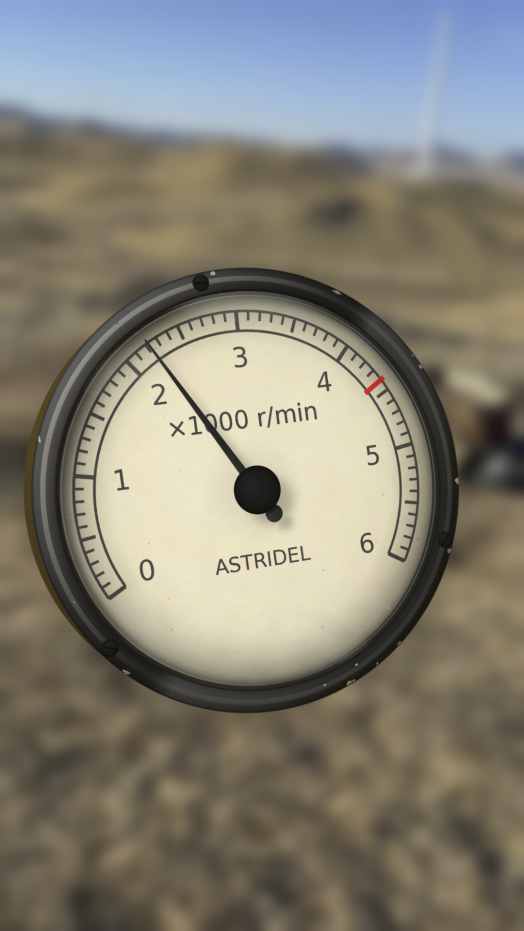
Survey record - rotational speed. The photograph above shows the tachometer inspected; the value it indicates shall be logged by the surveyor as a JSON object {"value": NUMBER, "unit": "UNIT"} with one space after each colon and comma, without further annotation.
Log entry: {"value": 2200, "unit": "rpm"}
